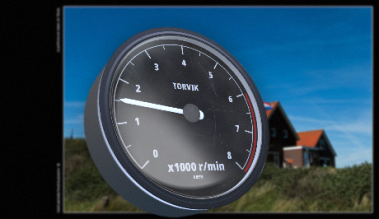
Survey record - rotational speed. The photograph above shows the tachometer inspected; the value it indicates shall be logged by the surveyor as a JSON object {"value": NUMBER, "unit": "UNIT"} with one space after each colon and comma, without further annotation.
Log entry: {"value": 1500, "unit": "rpm"}
